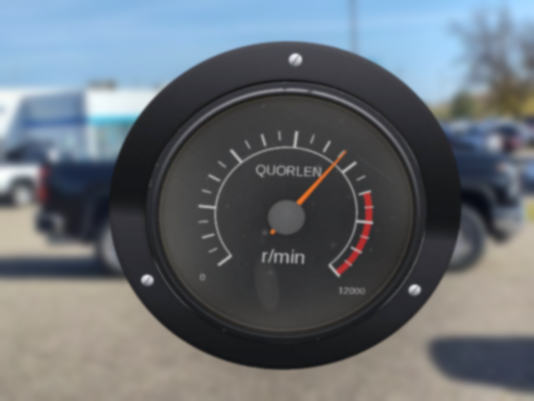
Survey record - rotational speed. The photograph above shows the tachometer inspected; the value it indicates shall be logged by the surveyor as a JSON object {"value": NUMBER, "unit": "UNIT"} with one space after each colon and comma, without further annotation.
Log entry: {"value": 7500, "unit": "rpm"}
